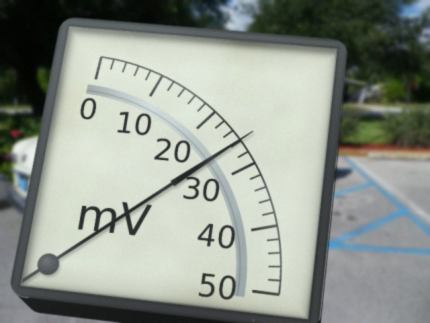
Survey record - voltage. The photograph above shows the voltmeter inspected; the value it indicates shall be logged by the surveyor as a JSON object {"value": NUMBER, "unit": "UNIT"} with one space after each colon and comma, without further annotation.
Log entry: {"value": 26, "unit": "mV"}
